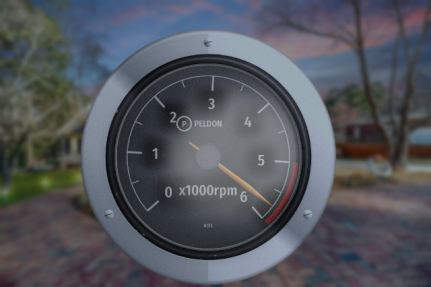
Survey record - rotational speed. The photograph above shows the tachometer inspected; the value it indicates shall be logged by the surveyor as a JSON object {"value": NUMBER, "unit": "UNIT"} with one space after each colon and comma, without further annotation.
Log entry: {"value": 5750, "unit": "rpm"}
